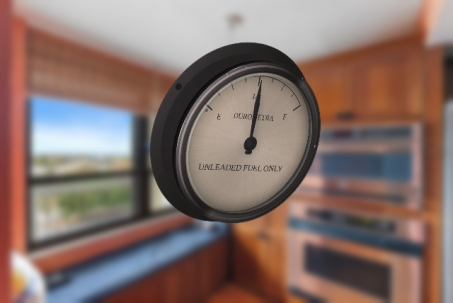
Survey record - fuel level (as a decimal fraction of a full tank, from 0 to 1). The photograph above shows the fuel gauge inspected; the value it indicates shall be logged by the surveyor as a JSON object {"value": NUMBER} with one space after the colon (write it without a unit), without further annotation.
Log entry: {"value": 0.5}
